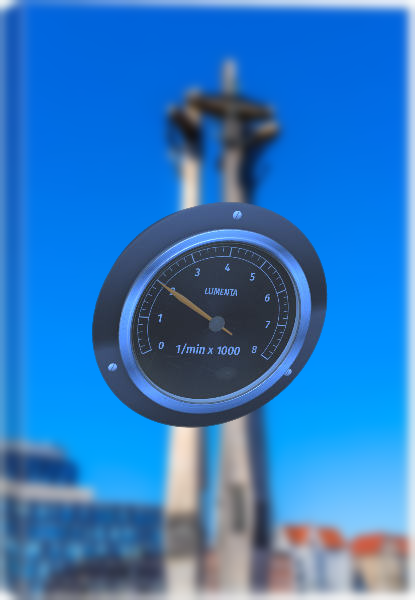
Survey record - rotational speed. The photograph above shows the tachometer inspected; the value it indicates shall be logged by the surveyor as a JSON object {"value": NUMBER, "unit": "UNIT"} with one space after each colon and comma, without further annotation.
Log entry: {"value": 2000, "unit": "rpm"}
